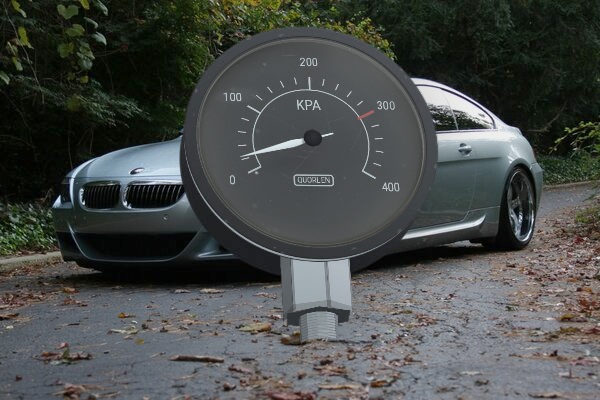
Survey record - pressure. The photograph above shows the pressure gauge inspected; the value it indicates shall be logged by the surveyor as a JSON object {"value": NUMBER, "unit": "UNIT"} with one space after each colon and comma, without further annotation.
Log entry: {"value": 20, "unit": "kPa"}
